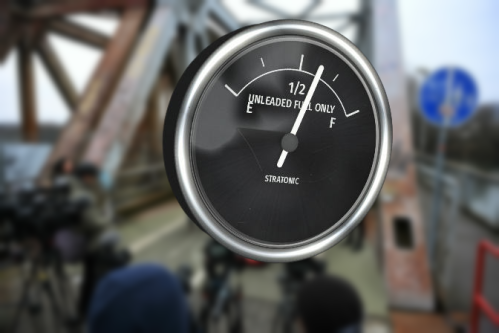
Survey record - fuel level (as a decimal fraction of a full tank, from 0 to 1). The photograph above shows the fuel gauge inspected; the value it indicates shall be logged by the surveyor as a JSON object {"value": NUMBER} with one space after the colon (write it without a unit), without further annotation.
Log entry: {"value": 0.625}
